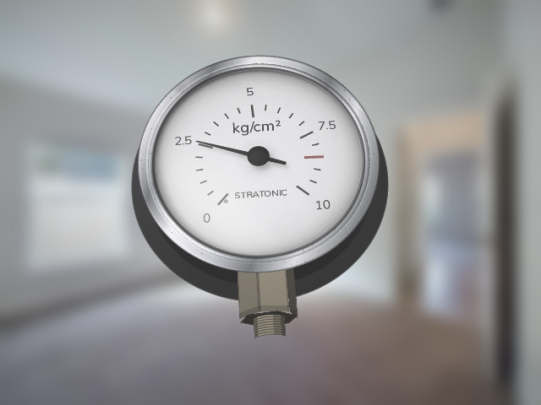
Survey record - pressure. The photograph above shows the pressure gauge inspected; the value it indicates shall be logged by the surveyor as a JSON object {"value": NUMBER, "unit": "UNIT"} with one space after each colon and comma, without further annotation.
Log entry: {"value": 2.5, "unit": "kg/cm²"}
